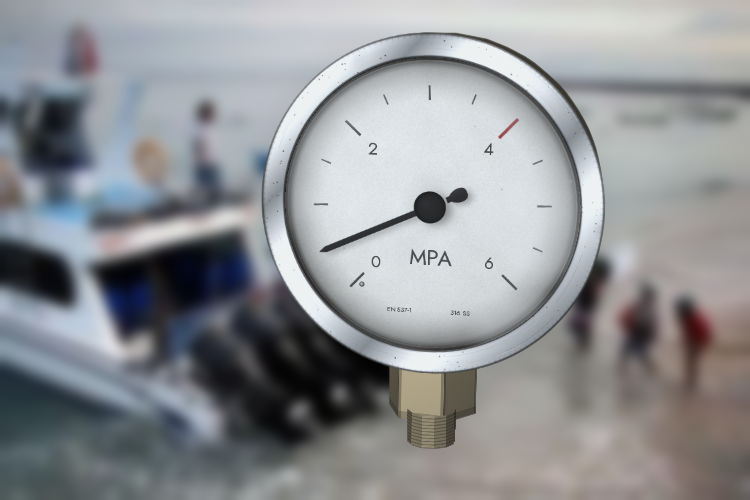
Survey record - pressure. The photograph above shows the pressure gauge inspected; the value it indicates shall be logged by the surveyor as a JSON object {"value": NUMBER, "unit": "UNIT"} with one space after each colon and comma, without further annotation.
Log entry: {"value": 0.5, "unit": "MPa"}
